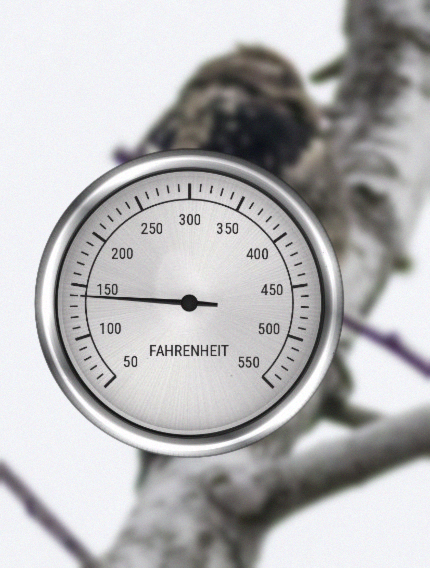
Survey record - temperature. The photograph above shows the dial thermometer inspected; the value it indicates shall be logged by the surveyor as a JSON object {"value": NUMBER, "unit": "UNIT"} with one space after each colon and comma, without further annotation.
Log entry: {"value": 140, "unit": "°F"}
